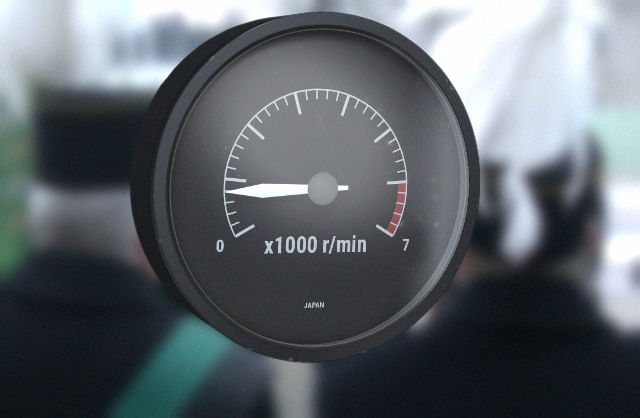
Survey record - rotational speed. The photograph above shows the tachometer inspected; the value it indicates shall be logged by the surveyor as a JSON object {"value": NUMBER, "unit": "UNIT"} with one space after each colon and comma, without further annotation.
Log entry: {"value": 800, "unit": "rpm"}
